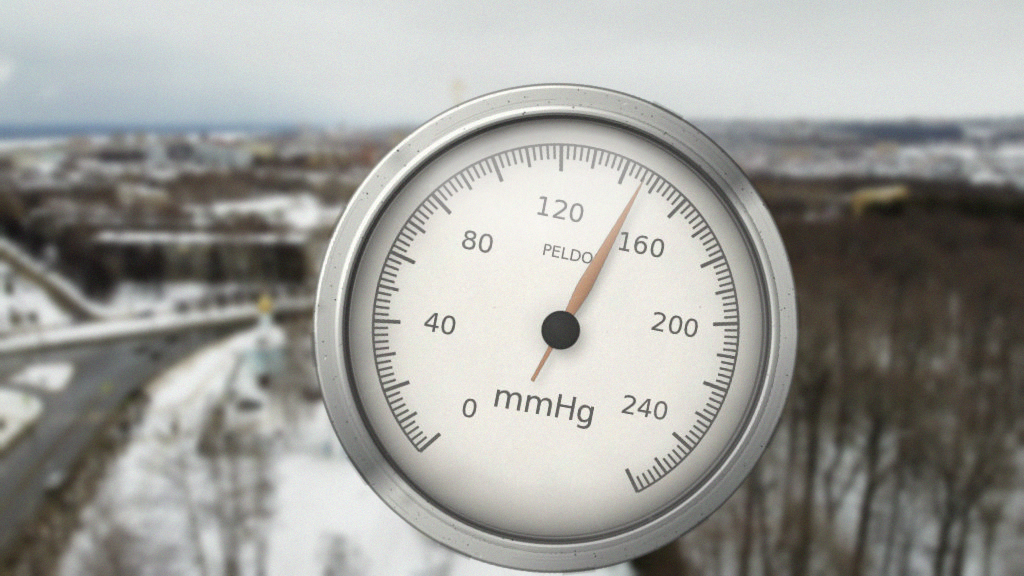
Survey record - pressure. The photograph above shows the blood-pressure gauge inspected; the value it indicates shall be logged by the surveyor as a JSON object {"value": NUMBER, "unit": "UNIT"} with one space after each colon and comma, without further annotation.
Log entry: {"value": 146, "unit": "mmHg"}
